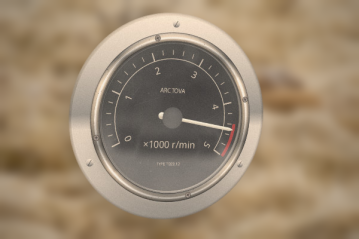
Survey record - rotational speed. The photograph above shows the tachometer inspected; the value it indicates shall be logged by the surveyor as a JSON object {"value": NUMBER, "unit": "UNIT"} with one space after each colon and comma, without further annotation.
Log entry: {"value": 4500, "unit": "rpm"}
